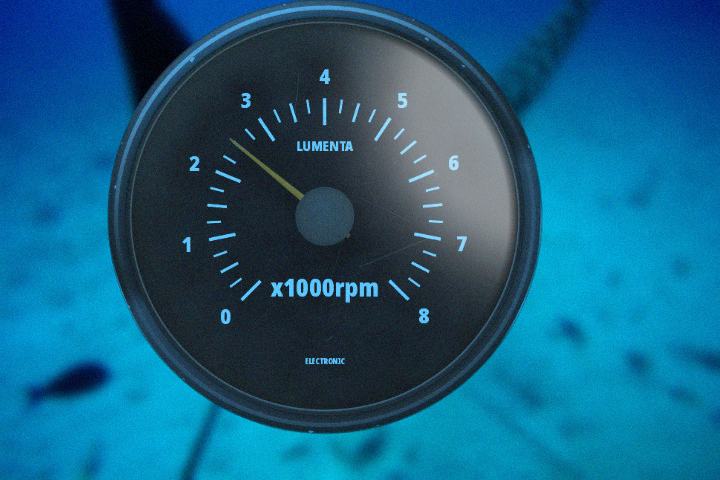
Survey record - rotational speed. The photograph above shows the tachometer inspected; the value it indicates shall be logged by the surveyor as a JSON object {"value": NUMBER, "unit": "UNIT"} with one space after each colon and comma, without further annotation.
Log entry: {"value": 2500, "unit": "rpm"}
